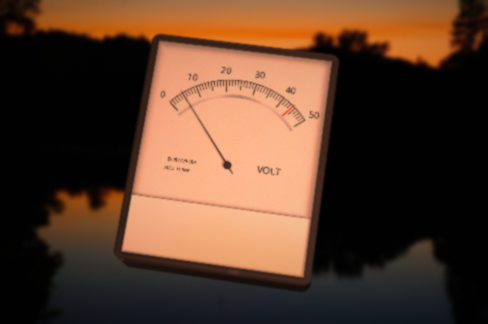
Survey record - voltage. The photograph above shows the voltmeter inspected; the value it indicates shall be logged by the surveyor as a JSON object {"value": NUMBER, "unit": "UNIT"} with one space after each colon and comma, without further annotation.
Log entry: {"value": 5, "unit": "V"}
